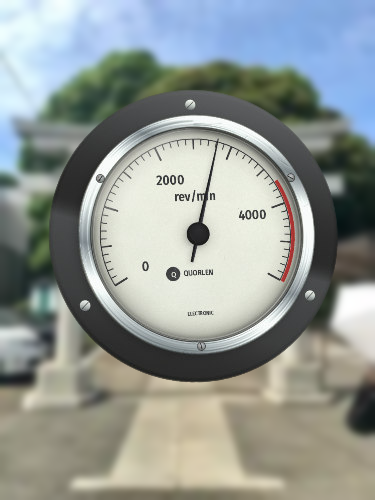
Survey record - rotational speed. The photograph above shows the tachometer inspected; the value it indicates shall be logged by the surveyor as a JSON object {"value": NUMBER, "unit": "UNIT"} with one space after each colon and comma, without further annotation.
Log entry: {"value": 2800, "unit": "rpm"}
